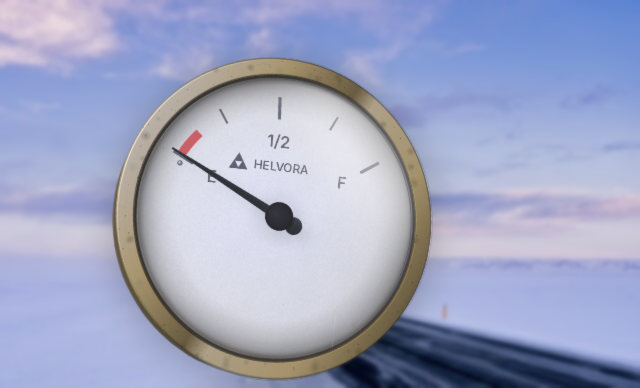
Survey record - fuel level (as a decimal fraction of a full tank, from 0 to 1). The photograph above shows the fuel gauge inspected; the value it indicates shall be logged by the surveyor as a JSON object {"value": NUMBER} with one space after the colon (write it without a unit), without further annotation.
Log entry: {"value": 0}
